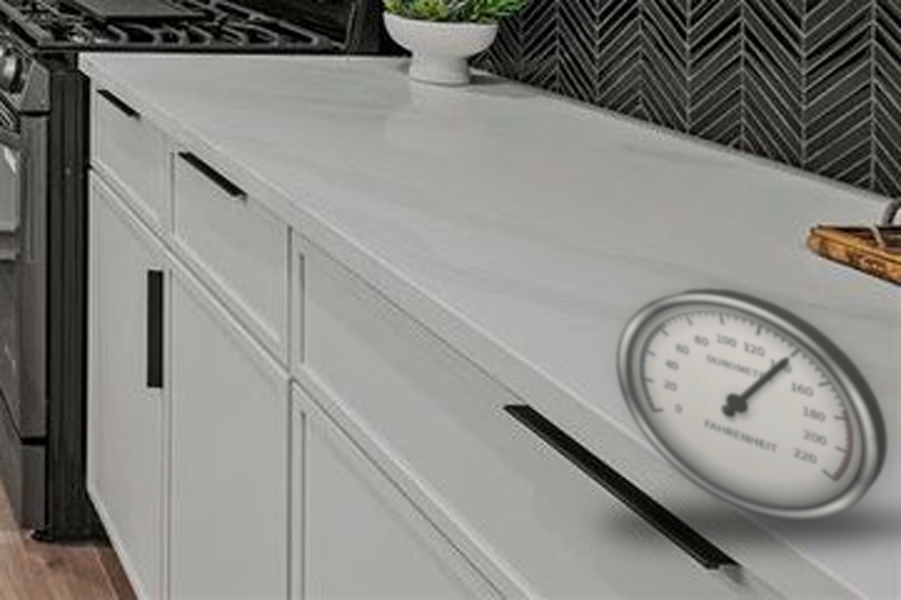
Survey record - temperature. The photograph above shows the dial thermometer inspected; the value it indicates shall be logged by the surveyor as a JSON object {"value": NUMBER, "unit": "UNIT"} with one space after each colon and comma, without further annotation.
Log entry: {"value": 140, "unit": "°F"}
